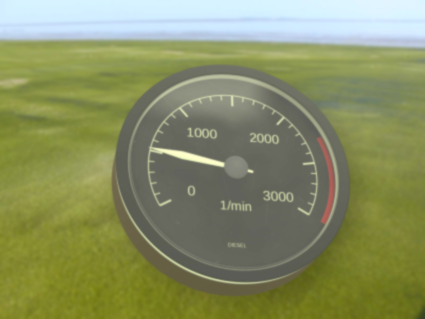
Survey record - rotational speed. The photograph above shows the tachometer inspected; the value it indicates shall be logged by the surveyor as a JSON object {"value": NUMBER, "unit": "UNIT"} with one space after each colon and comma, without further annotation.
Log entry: {"value": 500, "unit": "rpm"}
